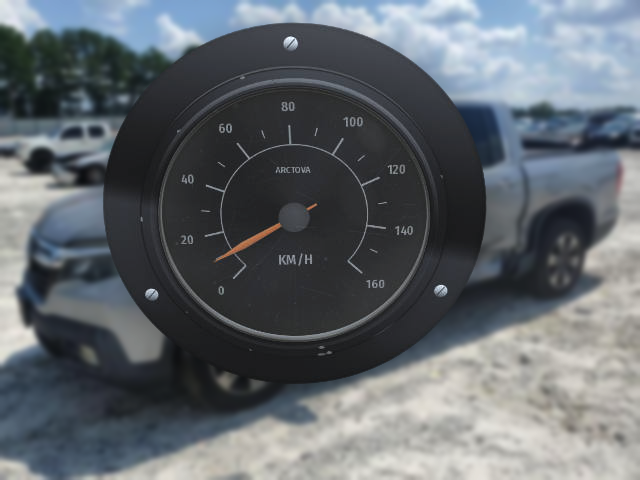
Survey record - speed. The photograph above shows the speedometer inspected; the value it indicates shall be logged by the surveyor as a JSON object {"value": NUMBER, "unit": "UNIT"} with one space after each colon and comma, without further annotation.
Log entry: {"value": 10, "unit": "km/h"}
